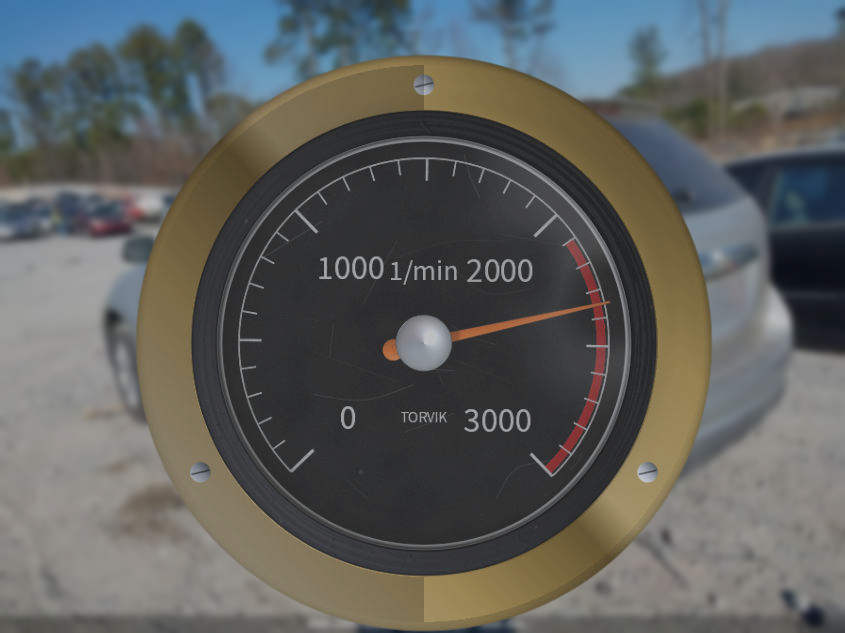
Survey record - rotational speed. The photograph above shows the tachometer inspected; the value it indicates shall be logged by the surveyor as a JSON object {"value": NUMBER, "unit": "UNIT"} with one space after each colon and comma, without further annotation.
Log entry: {"value": 2350, "unit": "rpm"}
